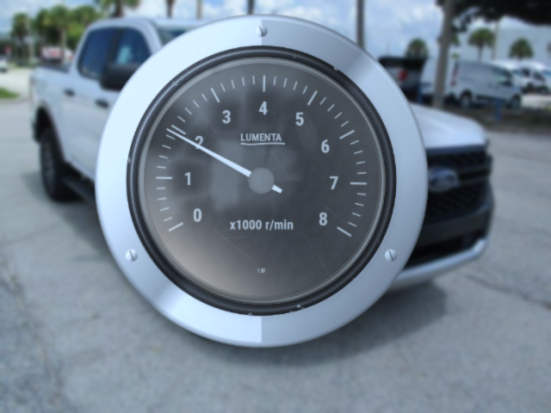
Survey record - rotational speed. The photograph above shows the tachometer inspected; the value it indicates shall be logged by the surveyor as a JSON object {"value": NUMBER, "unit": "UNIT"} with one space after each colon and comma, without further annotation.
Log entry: {"value": 1900, "unit": "rpm"}
